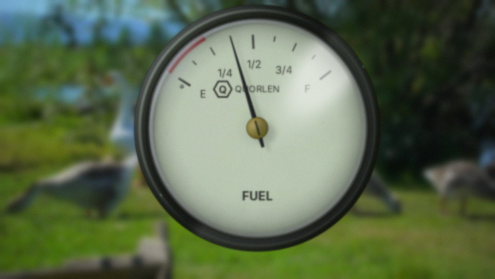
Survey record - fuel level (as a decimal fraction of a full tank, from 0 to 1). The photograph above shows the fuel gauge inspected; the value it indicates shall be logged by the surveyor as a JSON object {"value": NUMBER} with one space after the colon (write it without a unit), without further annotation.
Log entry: {"value": 0.375}
